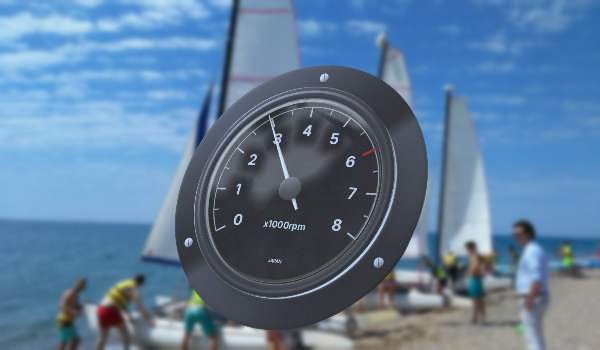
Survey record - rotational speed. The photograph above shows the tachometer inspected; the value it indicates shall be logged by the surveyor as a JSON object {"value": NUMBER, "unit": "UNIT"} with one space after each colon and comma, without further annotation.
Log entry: {"value": 3000, "unit": "rpm"}
